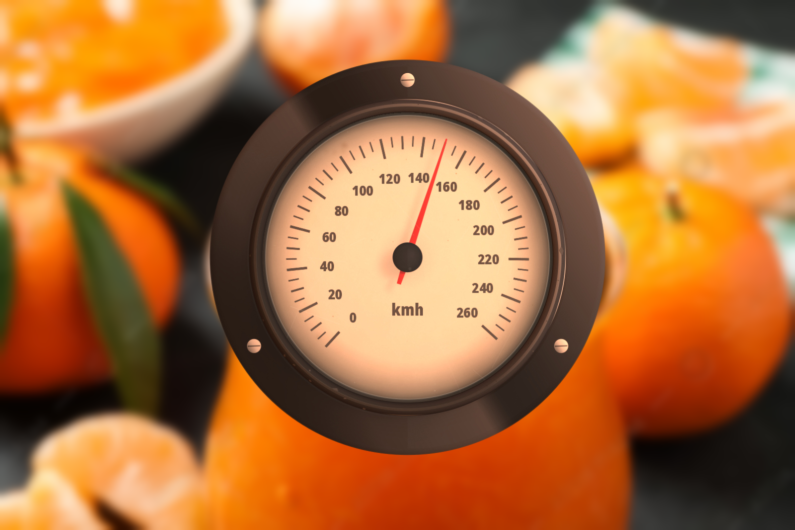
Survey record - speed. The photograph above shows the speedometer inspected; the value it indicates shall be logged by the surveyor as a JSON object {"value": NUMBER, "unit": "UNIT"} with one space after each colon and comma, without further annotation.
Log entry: {"value": 150, "unit": "km/h"}
